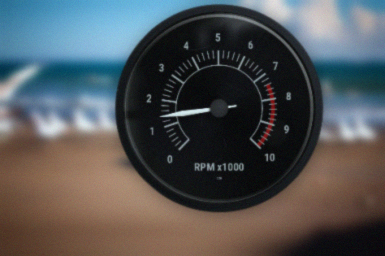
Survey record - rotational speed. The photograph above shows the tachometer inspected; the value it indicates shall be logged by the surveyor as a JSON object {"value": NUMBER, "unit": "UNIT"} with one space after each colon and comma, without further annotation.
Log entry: {"value": 1400, "unit": "rpm"}
